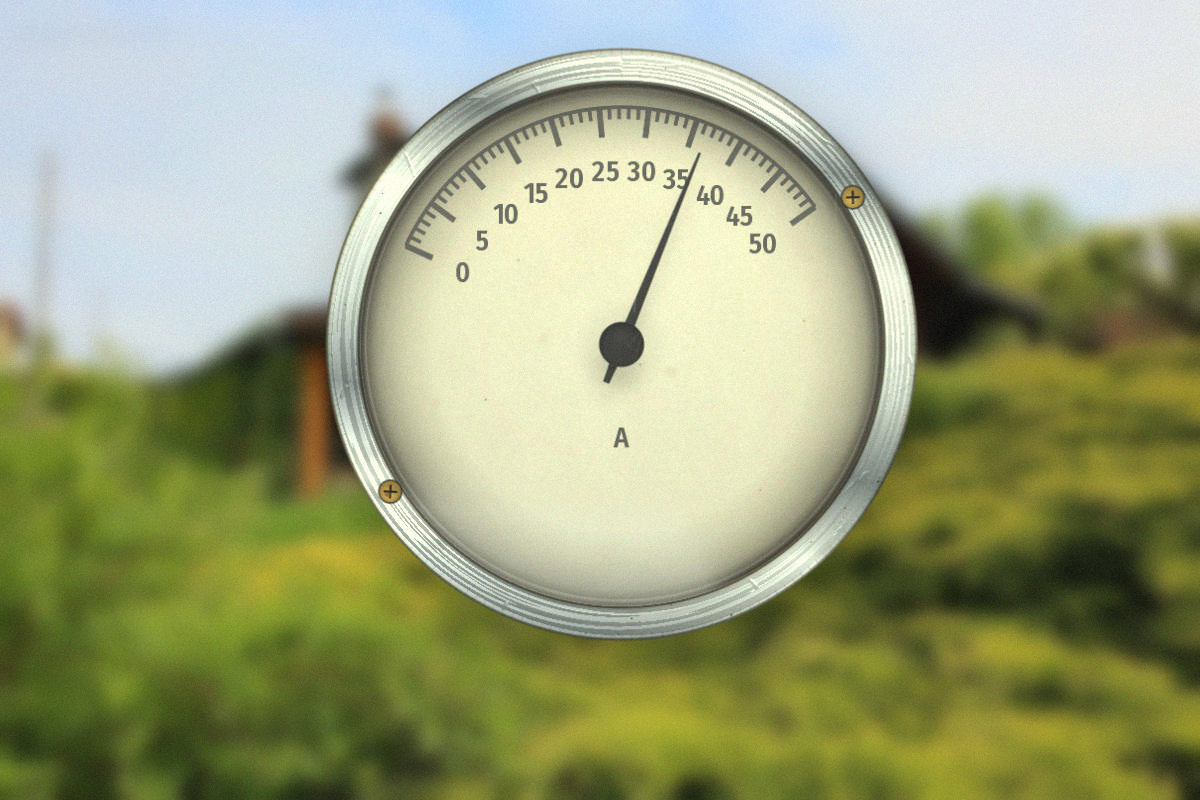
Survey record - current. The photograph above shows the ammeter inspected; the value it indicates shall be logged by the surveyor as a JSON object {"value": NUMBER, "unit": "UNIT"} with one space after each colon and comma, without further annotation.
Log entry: {"value": 36.5, "unit": "A"}
